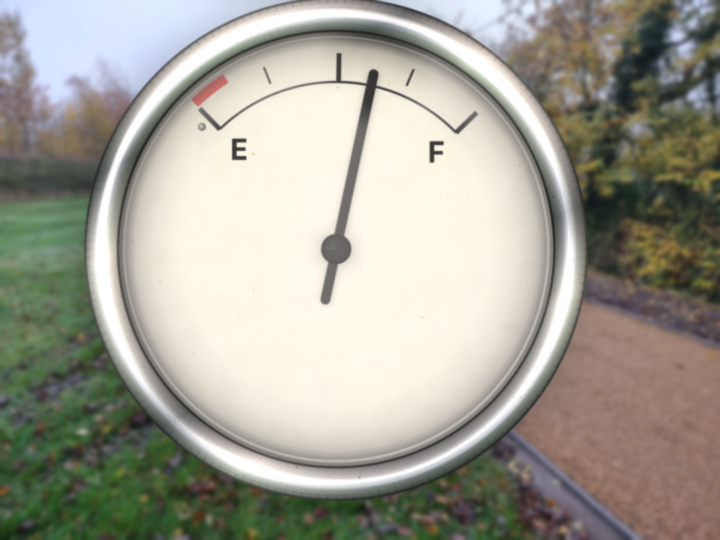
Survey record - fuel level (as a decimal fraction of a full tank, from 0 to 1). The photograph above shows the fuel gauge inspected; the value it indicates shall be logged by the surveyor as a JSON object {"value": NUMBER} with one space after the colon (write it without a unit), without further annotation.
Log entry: {"value": 0.625}
